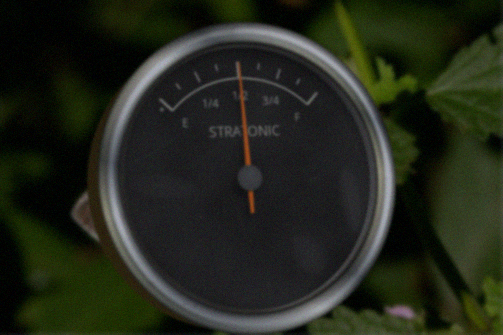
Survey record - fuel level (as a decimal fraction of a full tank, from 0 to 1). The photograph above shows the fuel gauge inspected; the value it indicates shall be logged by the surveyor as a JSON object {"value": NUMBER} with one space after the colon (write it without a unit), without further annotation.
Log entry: {"value": 0.5}
